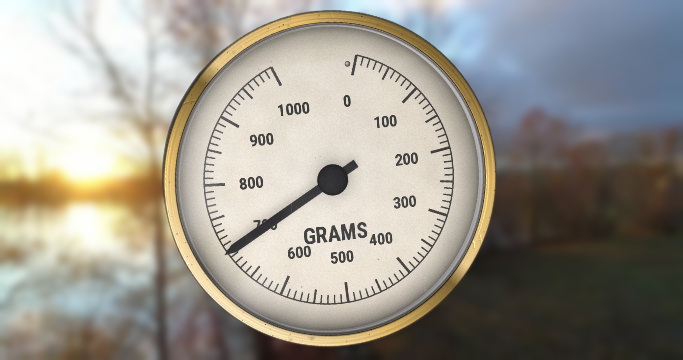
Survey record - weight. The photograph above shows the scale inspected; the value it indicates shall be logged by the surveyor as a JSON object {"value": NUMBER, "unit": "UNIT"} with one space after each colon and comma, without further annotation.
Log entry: {"value": 700, "unit": "g"}
